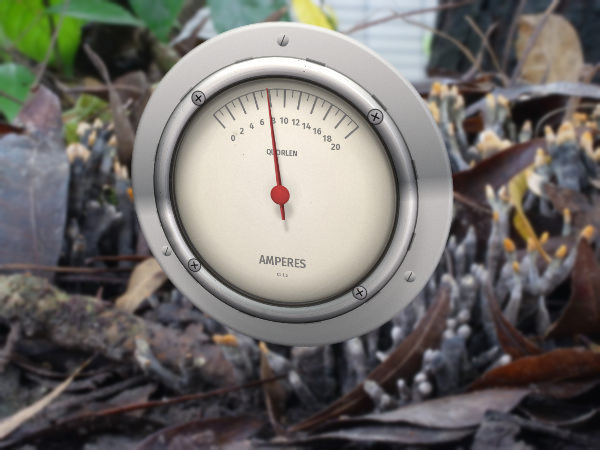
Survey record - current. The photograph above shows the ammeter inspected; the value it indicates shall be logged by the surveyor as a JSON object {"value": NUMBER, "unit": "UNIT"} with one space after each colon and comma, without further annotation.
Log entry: {"value": 8, "unit": "A"}
